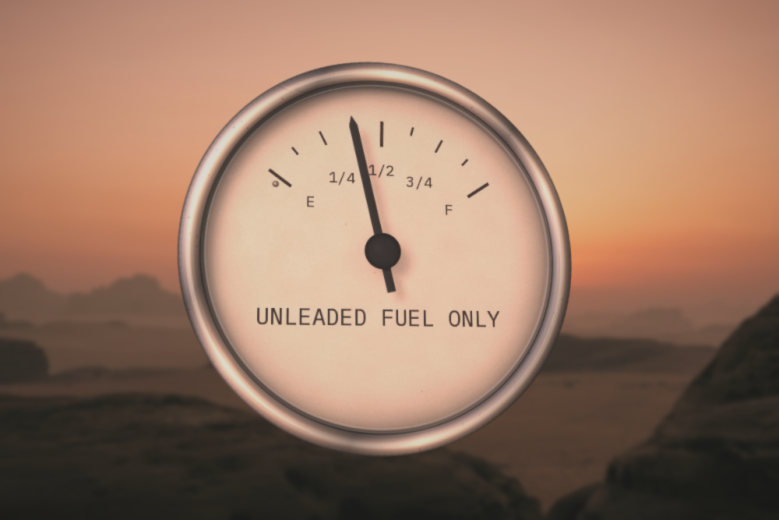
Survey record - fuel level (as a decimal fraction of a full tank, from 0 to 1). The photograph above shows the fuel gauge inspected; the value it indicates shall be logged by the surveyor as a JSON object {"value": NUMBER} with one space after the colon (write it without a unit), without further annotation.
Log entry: {"value": 0.375}
